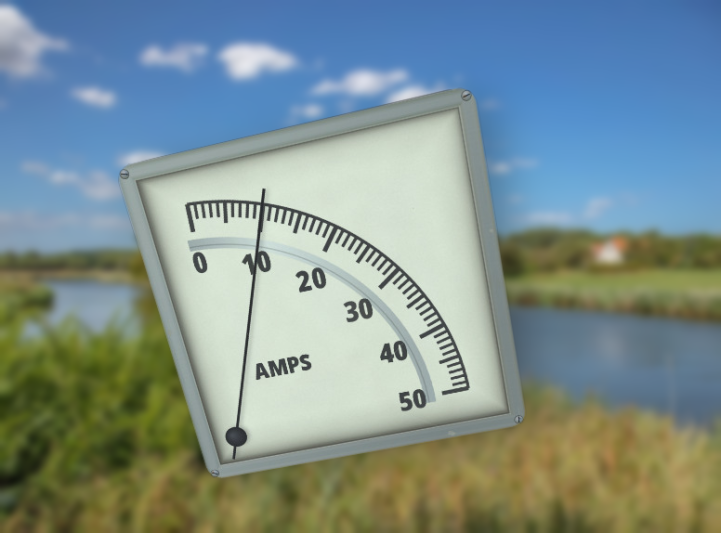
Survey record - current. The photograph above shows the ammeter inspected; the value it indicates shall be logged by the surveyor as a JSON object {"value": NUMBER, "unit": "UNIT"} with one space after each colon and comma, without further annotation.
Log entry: {"value": 10, "unit": "A"}
